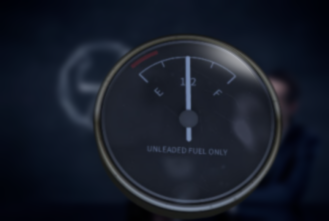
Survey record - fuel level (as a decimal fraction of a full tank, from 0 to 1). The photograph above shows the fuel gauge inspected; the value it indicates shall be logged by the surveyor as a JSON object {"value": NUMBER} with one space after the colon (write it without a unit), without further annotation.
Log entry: {"value": 0.5}
